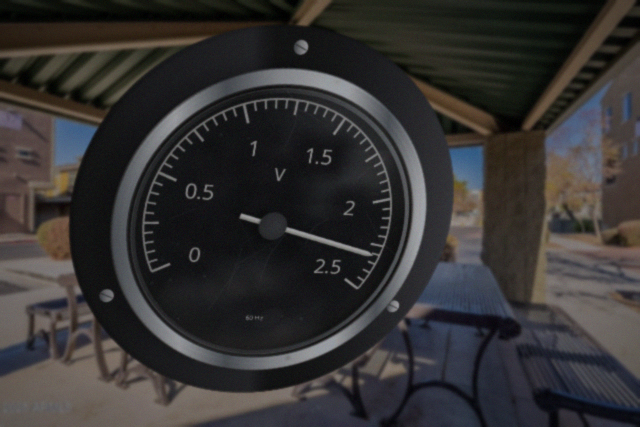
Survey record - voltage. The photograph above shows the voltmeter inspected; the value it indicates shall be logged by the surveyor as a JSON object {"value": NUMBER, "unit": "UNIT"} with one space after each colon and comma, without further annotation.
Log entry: {"value": 2.3, "unit": "V"}
